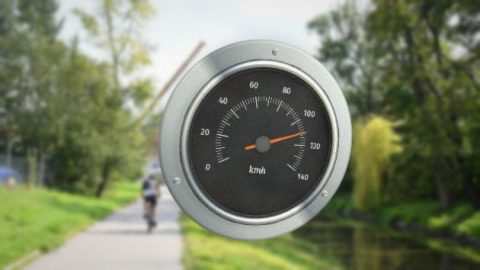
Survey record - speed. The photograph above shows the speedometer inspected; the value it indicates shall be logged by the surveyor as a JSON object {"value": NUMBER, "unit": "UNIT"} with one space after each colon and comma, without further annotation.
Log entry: {"value": 110, "unit": "km/h"}
